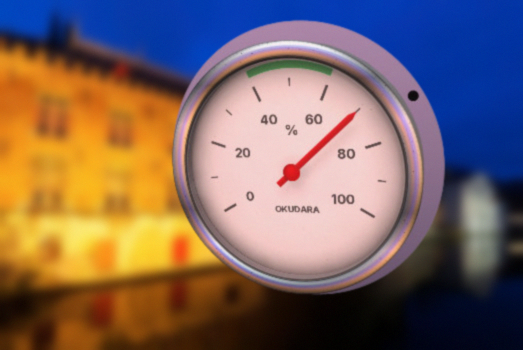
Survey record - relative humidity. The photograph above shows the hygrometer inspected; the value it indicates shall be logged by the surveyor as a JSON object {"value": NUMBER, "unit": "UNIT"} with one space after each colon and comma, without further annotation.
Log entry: {"value": 70, "unit": "%"}
